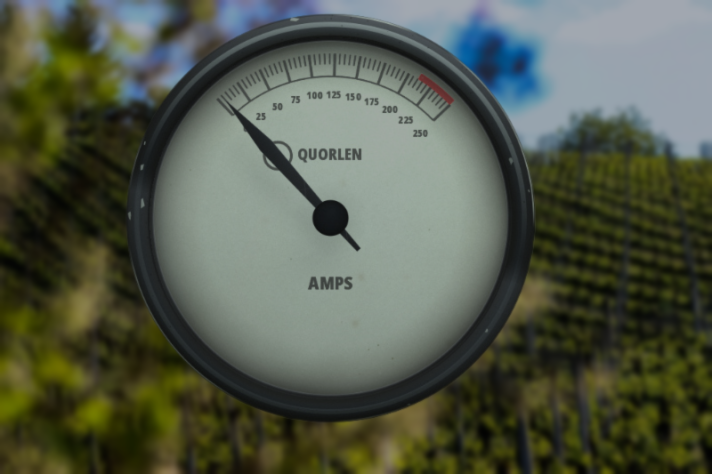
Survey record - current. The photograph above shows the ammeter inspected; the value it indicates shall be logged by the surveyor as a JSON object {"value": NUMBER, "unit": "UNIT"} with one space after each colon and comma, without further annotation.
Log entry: {"value": 5, "unit": "A"}
